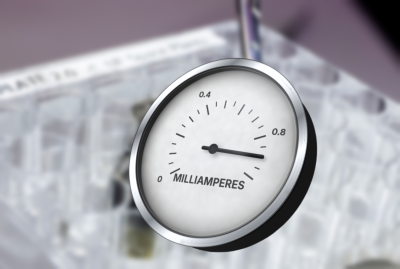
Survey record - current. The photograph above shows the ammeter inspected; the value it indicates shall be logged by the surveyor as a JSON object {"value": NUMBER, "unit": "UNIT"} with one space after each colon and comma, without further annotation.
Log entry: {"value": 0.9, "unit": "mA"}
